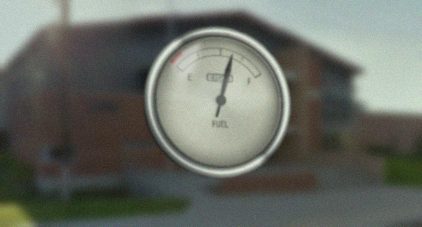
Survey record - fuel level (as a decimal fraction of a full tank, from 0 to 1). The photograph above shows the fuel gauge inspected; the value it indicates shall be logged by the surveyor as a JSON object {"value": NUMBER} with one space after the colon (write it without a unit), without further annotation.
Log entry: {"value": 0.625}
